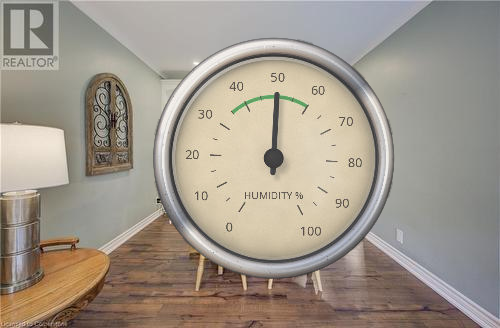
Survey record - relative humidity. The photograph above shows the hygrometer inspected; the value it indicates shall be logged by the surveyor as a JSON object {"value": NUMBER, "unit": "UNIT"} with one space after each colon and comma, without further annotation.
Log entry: {"value": 50, "unit": "%"}
